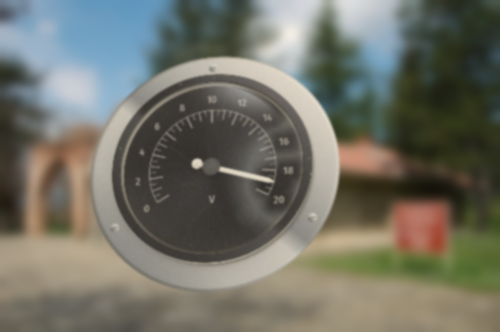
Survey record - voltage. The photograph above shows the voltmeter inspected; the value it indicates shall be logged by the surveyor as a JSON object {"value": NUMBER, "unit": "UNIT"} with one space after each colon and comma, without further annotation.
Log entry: {"value": 19, "unit": "V"}
